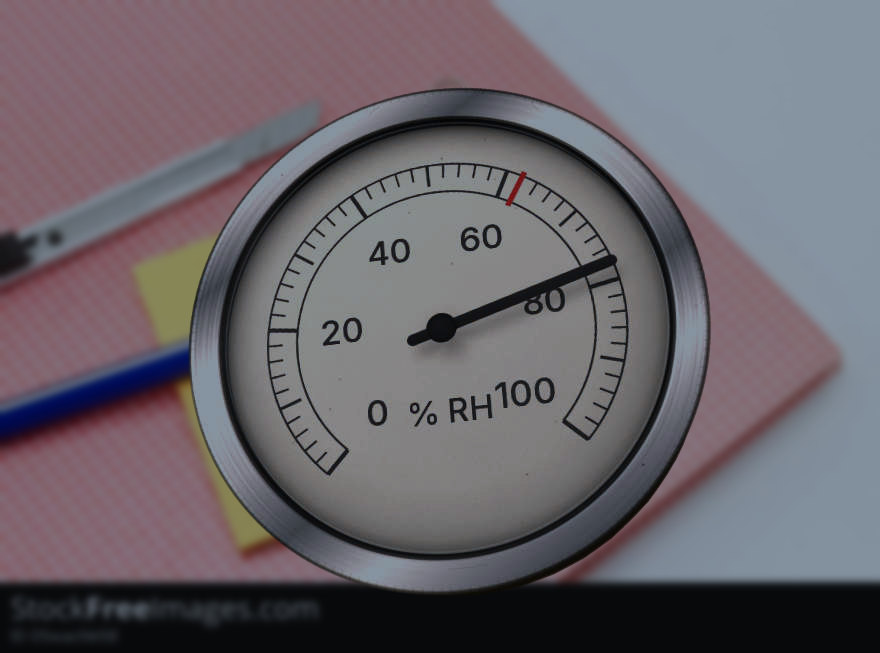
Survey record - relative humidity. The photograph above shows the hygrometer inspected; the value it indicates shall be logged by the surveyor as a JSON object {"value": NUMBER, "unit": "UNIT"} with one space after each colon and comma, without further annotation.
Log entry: {"value": 78, "unit": "%"}
